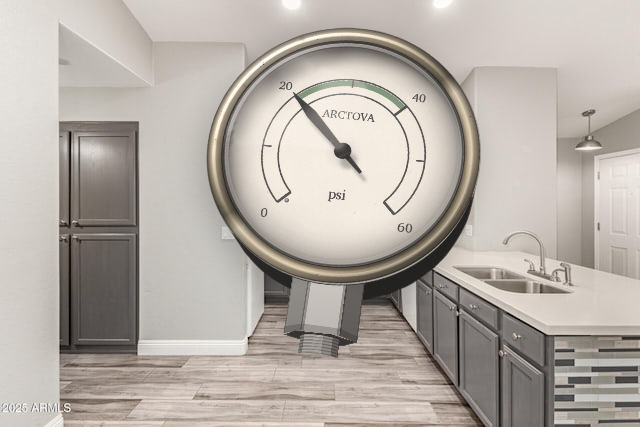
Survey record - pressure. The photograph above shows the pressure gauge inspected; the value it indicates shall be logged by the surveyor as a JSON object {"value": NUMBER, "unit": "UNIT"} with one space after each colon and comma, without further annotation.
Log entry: {"value": 20, "unit": "psi"}
